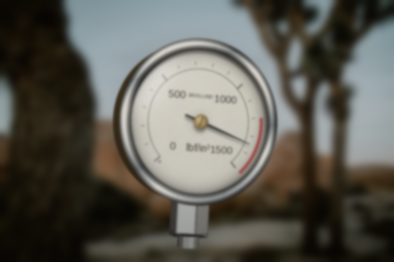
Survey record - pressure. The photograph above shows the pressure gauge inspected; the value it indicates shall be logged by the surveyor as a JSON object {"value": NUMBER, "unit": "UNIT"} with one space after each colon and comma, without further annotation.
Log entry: {"value": 1350, "unit": "psi"}
